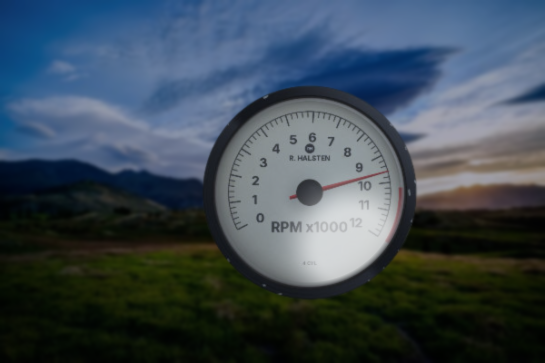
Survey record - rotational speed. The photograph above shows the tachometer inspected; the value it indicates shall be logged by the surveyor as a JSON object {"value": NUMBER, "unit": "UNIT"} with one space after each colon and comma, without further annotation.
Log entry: {"value": 9600, "unit": "rpm"}
